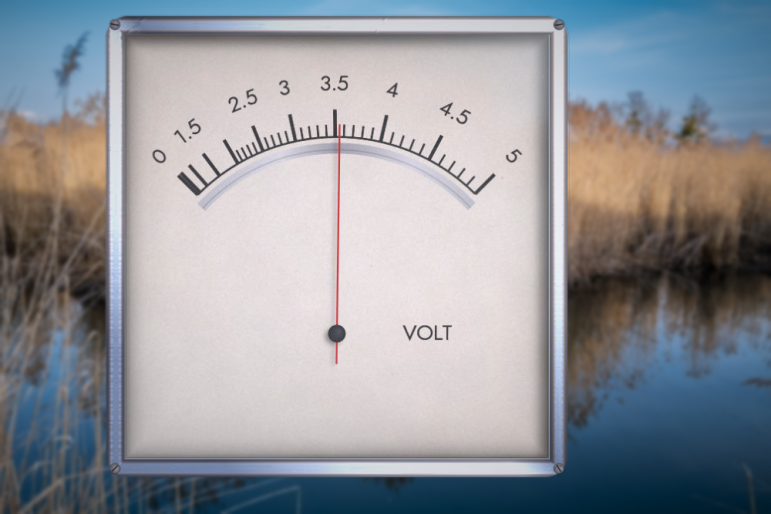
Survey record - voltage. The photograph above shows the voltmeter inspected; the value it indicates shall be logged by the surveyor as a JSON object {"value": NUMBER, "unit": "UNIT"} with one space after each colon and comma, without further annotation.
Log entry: {"value": 3.55, "unit": "V"}
